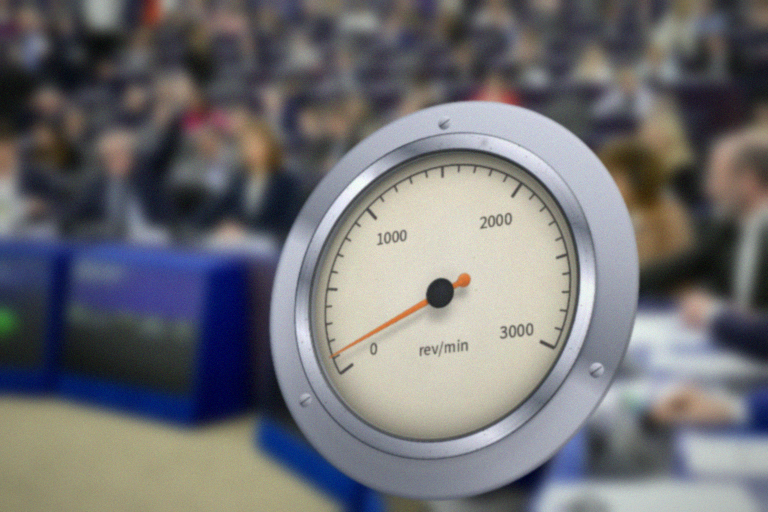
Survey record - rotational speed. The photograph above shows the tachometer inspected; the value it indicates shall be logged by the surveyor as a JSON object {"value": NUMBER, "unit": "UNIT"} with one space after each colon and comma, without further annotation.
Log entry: {"value": 100, "unit": "rpm"}
